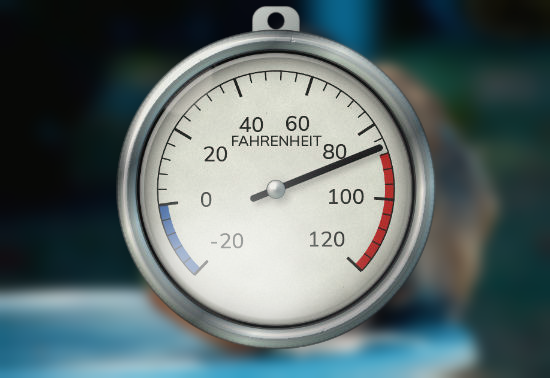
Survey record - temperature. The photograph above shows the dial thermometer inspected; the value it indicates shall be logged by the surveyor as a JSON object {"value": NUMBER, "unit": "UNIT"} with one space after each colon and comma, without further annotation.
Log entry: {"value": 86, "unit": "°F"}
